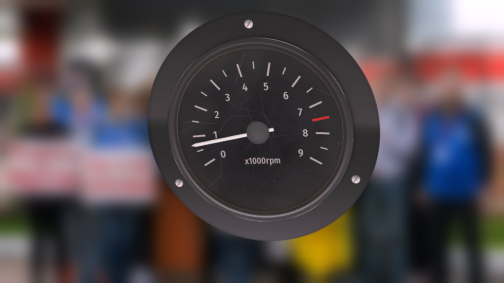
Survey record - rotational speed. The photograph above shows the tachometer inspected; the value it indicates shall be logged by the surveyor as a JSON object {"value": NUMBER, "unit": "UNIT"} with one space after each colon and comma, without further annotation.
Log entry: {"value": 750, "unit": "rpm"}
